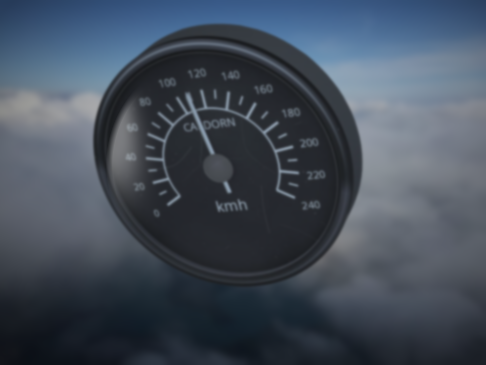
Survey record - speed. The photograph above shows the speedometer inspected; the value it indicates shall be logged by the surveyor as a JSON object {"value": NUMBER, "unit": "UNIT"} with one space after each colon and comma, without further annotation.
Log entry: {"value": 110, "unit": "km/h"}
